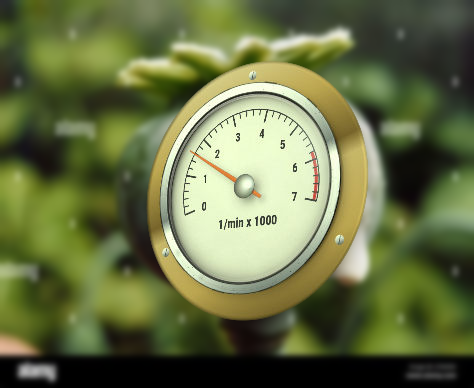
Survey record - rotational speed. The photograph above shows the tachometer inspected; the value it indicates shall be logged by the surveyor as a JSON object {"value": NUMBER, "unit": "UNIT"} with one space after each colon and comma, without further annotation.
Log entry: {"value": 1600, "unit": "rpm"}
